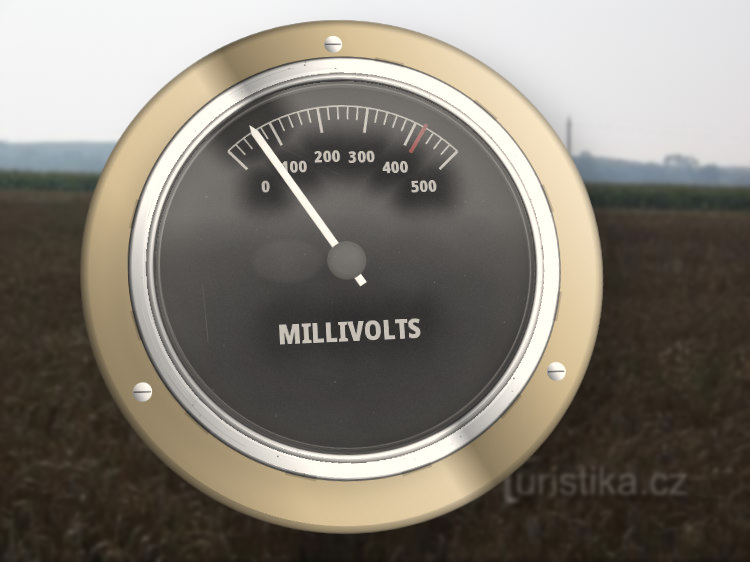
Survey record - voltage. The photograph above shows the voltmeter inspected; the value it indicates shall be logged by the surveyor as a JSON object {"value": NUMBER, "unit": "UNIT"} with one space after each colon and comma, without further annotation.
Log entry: {"value": 60, "unit": "mV"}
